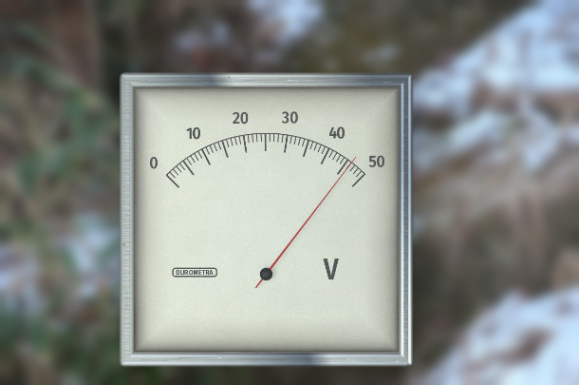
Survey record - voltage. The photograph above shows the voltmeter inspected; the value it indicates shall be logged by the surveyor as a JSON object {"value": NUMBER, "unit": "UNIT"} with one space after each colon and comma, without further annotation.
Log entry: {"value": 46, "unit": "V"}
